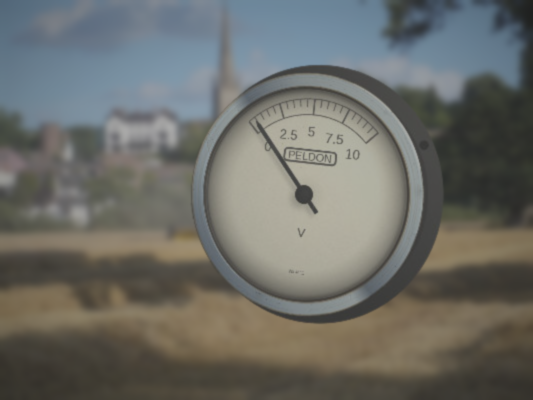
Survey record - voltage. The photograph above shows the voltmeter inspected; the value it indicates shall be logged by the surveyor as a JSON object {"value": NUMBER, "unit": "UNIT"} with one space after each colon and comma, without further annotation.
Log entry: {"value": 0.5, "unit": "V"}
